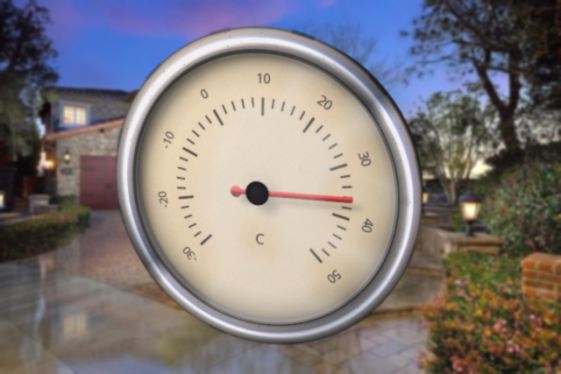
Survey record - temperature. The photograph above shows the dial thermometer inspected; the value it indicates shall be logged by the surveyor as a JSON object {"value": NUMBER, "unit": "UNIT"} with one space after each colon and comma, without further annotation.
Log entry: {"value": 36, "unit": "°C"}
